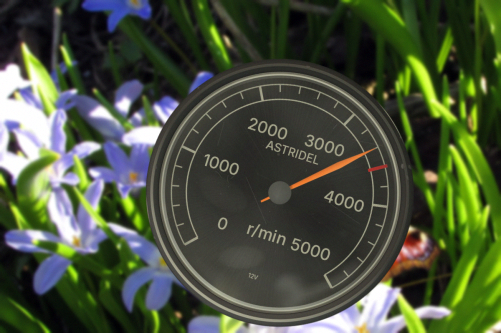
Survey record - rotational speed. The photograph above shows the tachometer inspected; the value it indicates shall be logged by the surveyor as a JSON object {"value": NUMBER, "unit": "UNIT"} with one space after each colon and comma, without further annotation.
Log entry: {"value": 3400, "unit": "rpm"}
